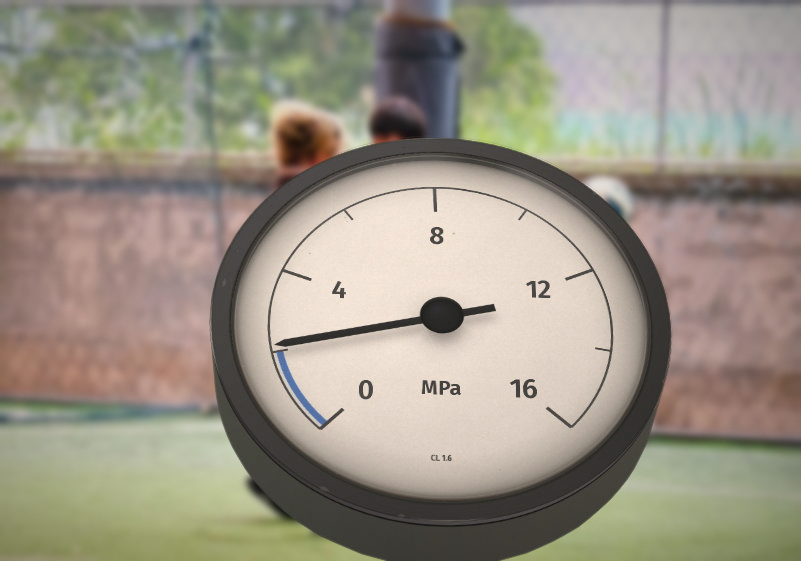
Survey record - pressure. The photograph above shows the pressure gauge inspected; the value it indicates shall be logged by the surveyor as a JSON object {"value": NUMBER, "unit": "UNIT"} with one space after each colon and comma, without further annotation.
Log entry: {"value": 2, "unit": "MPa"}
